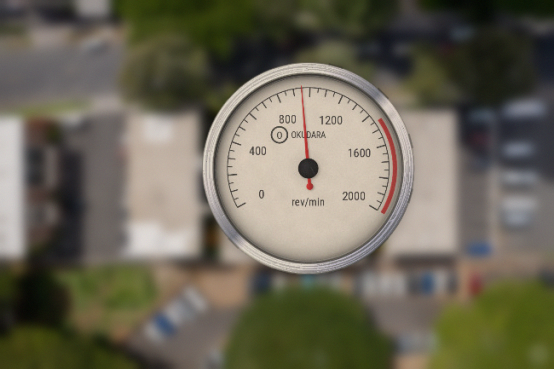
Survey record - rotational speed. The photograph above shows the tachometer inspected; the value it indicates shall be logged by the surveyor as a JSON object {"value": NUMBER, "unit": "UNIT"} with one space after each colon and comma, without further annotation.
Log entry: {"value": 950, "unit": "rpm"}
